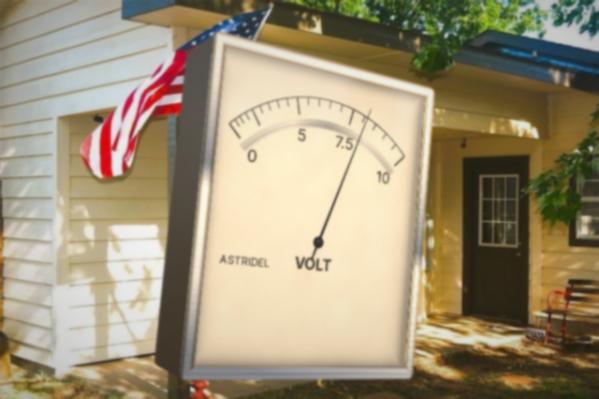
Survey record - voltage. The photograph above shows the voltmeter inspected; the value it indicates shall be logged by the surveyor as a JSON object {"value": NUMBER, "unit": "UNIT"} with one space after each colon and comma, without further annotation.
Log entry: {"value": 8, "unit": "V"}
